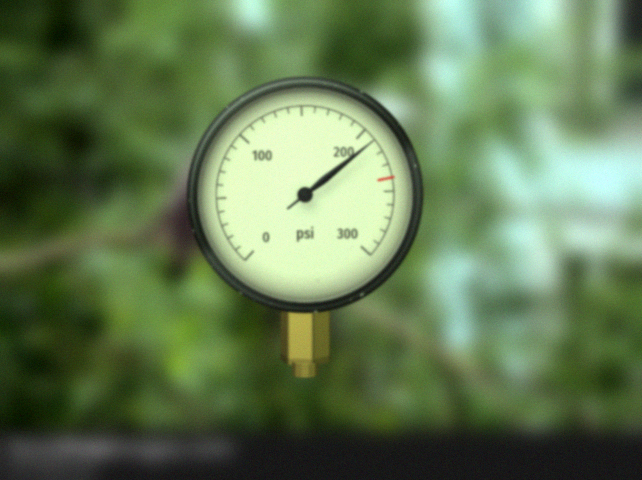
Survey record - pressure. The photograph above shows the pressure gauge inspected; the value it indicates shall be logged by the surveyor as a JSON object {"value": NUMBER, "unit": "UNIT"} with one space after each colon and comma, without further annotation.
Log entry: {"value": 210, "unit": "psi"}
